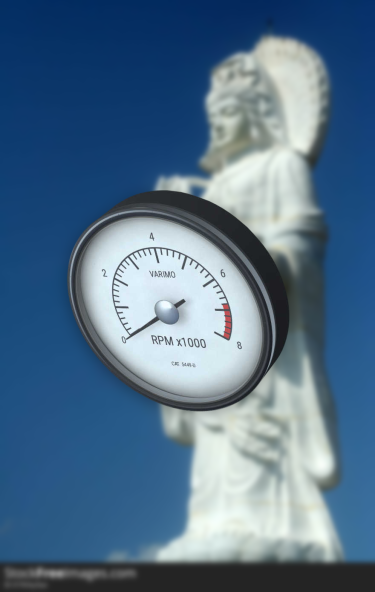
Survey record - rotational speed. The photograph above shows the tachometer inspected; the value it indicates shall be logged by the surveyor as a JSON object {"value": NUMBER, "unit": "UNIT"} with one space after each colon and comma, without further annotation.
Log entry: {"value": 0, "unit": "rpm"}
